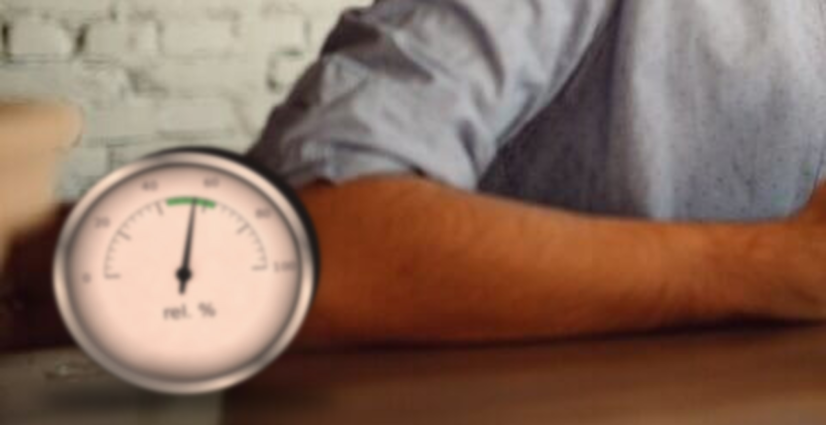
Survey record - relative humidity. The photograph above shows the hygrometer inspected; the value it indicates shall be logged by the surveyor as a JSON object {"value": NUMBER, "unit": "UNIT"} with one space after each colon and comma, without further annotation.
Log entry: {"value": 56, "unit": "%"}
